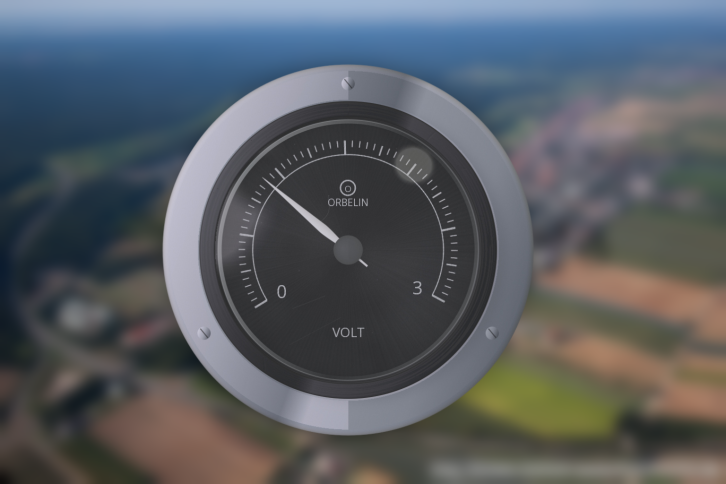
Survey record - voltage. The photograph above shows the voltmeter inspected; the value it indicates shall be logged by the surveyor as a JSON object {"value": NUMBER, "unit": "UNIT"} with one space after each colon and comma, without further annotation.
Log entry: {"value": 0.9, "unit": "V"}
